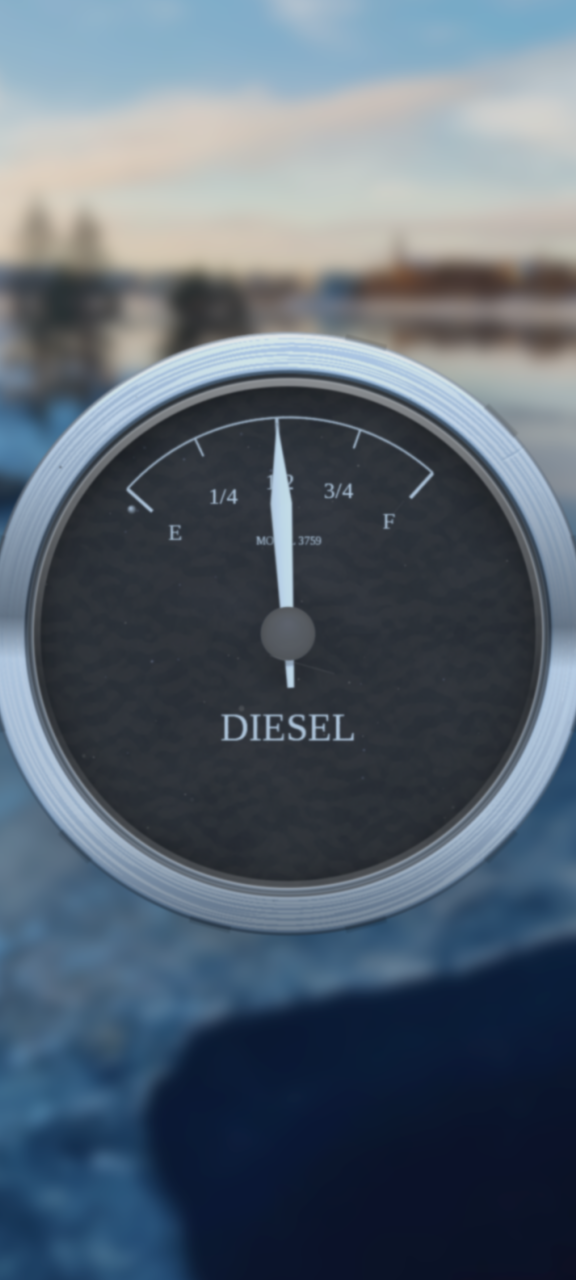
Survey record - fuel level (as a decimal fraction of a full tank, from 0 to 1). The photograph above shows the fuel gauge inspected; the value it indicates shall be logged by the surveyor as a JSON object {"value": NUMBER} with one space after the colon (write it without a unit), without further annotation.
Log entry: {"value": 0.5}
